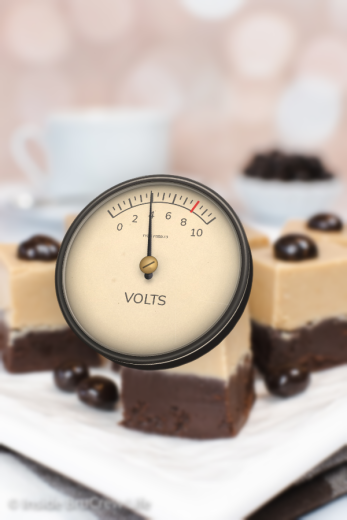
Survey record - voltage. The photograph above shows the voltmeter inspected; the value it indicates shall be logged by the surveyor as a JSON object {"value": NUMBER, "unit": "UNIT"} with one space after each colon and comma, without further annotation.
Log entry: {"value": 4, "unit": "V"}
